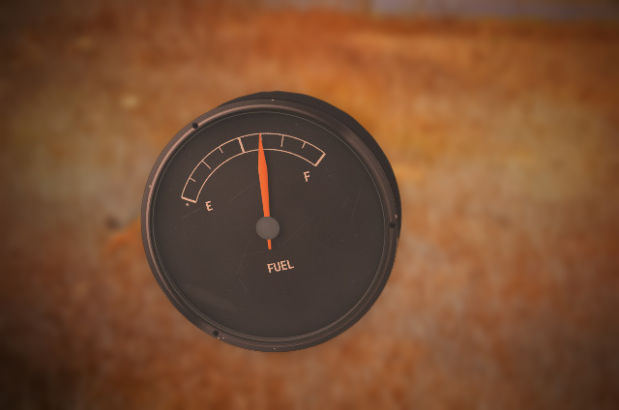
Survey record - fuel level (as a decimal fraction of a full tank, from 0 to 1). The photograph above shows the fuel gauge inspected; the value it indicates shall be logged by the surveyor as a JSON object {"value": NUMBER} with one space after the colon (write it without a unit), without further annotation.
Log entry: {"value": 0.625}
